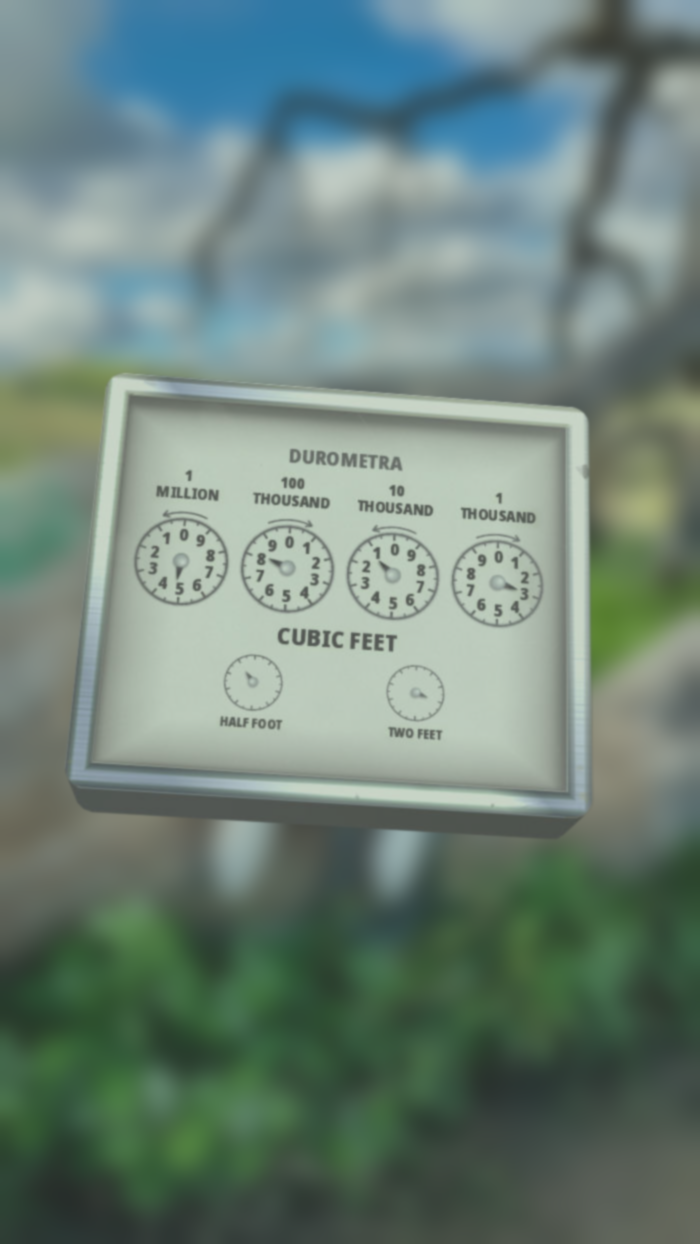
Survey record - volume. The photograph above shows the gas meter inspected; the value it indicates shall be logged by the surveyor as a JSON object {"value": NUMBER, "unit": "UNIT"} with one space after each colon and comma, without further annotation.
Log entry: {"value": 481300, "unit": "ft³"}
